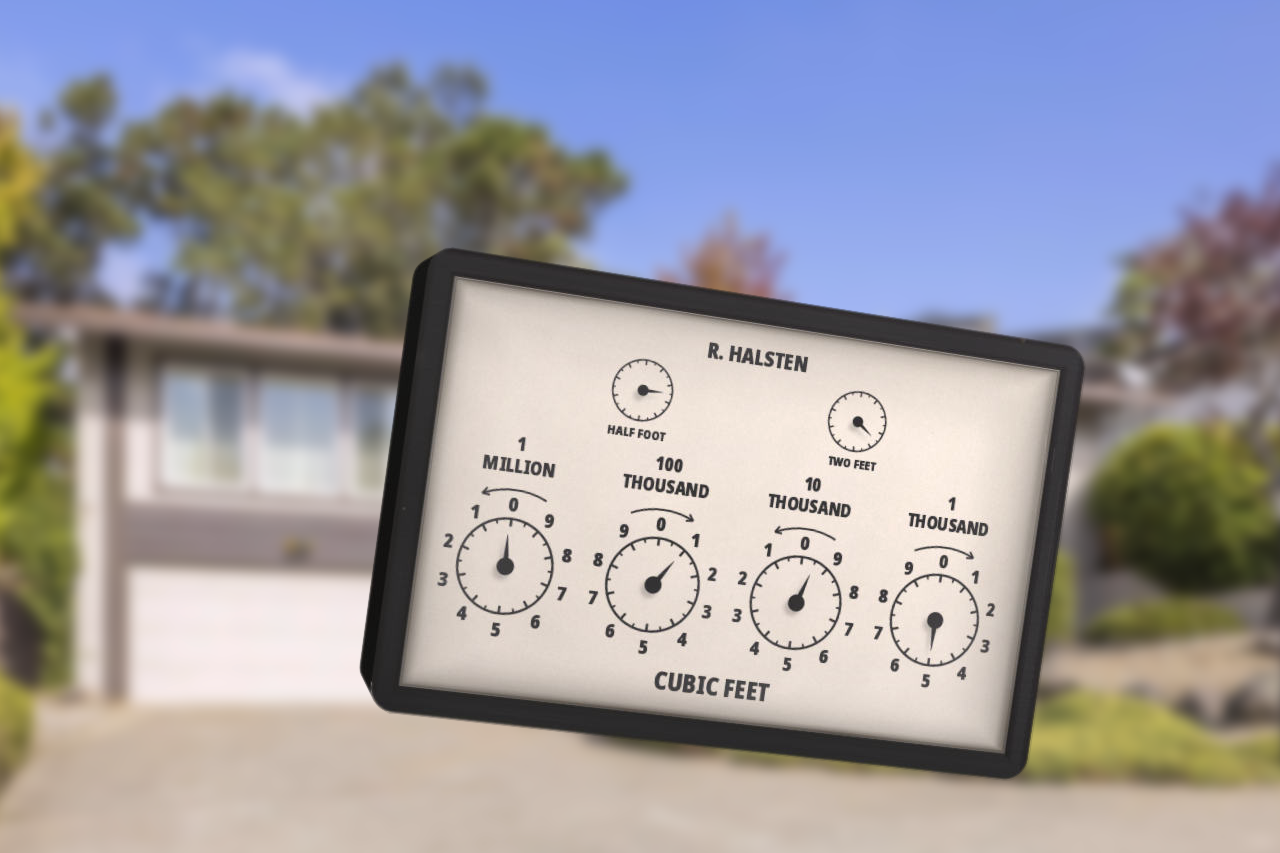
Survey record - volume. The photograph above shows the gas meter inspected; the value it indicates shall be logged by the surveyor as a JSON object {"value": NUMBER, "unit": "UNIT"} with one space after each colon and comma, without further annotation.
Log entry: {"value": 9500, "unit": "ft³"}
